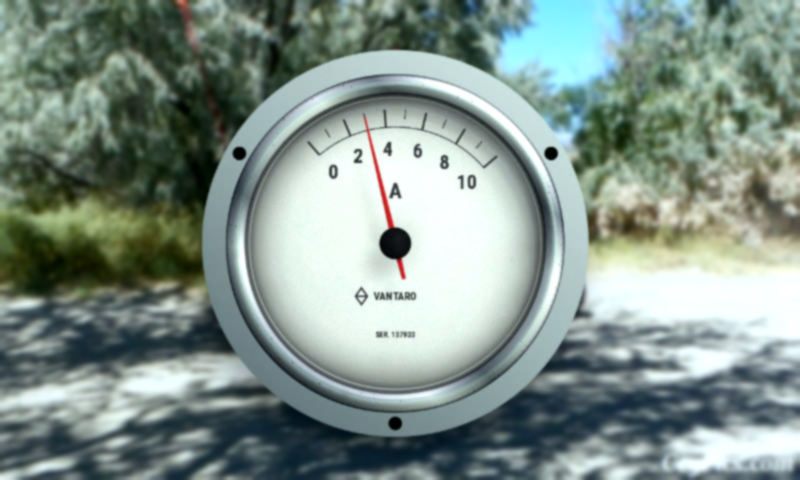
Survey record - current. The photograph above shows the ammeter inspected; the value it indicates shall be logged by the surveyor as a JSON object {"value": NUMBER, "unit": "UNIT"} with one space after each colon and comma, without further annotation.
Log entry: {"value": 3, "unit": "A"}
